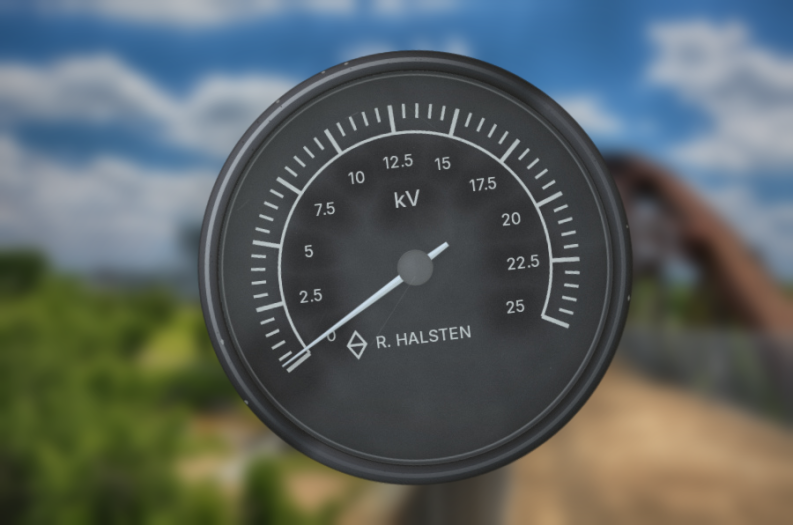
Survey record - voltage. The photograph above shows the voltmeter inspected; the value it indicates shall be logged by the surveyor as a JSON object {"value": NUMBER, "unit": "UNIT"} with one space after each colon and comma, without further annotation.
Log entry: {"value": 0.25, "unit": "kV"}
